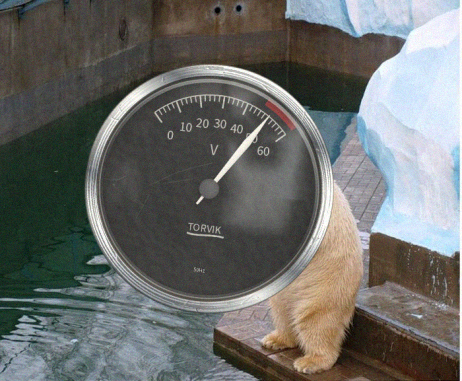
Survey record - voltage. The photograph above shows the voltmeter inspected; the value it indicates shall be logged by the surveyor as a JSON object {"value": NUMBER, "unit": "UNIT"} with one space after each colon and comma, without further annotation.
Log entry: {"value": 50, "unit": "V"}
